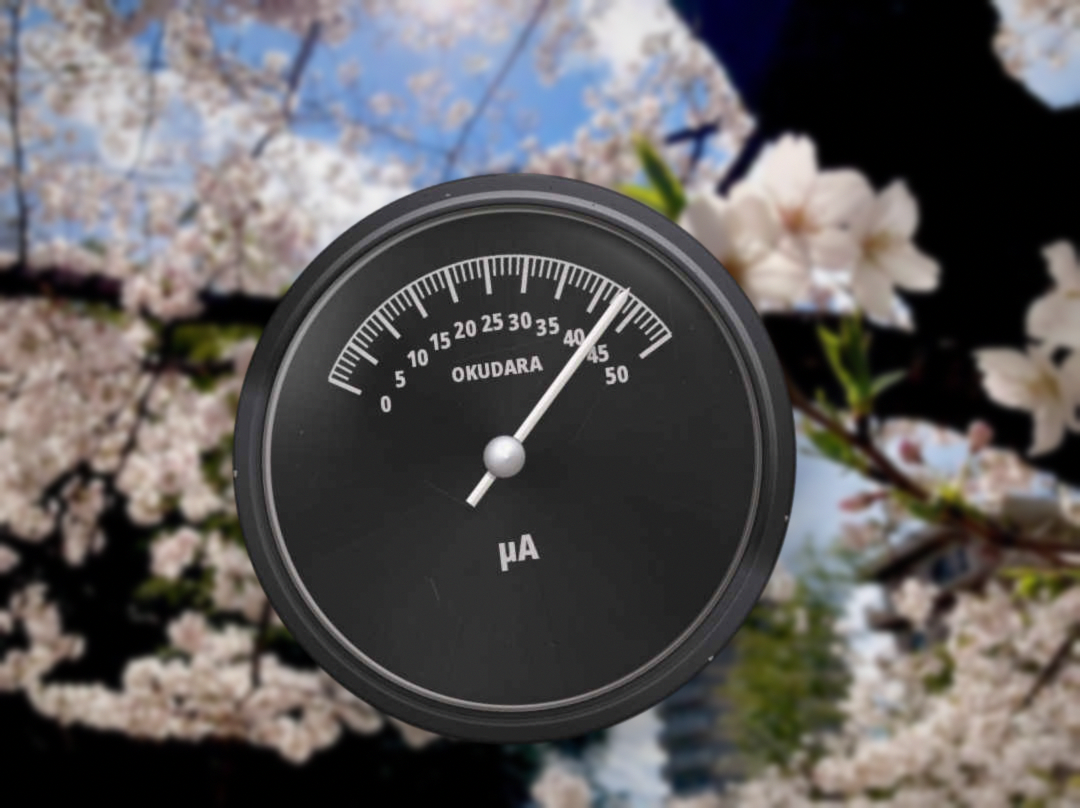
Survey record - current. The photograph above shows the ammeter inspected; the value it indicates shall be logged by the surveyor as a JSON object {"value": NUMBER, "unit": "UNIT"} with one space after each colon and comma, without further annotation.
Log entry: {"value": 43, "unit": "µA"}
